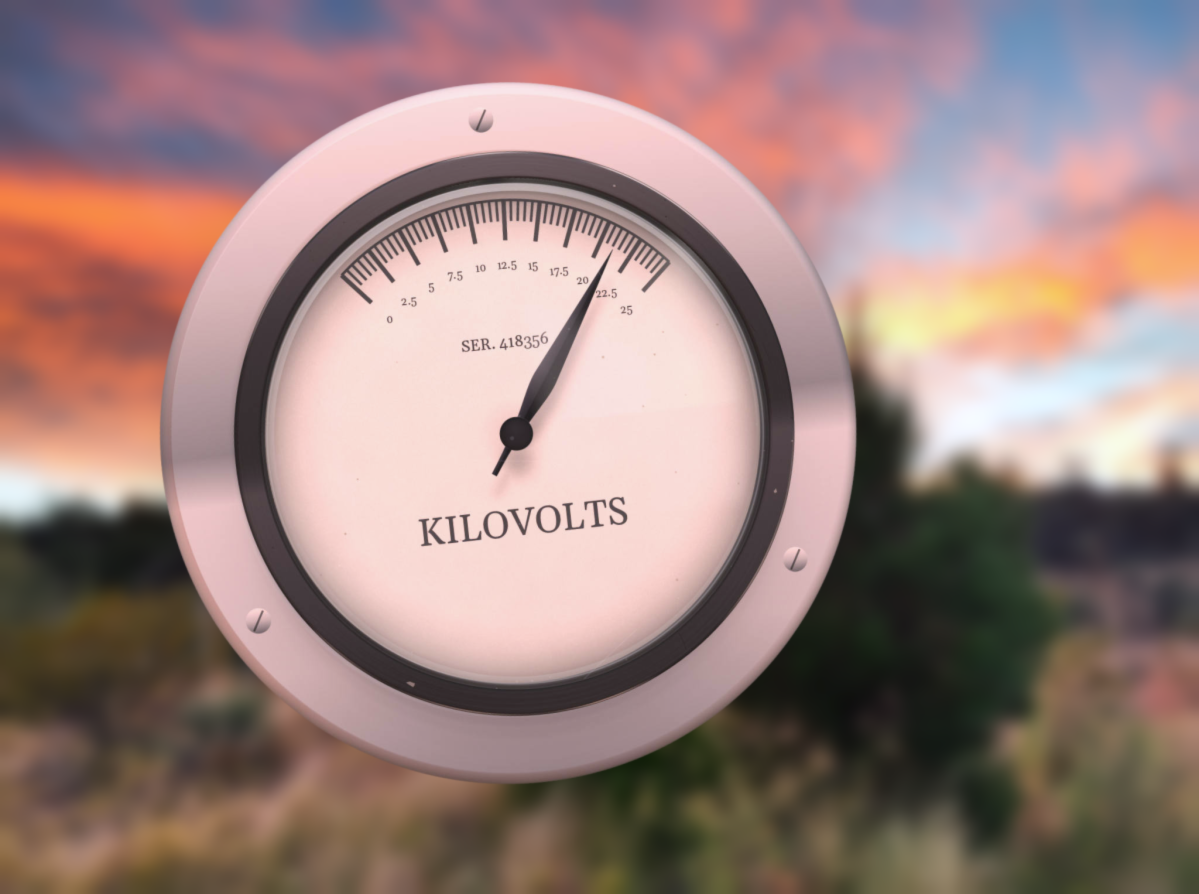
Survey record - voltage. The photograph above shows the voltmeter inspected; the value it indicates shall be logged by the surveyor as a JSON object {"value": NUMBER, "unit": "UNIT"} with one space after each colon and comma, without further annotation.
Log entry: {"value": 21, "unit": "kV"}
